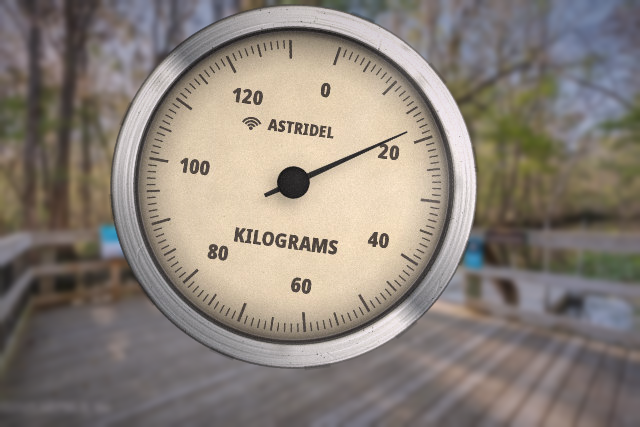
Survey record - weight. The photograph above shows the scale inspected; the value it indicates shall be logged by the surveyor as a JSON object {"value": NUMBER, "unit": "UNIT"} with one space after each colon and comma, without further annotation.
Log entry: {"value": 18, "unit": "kg"}
